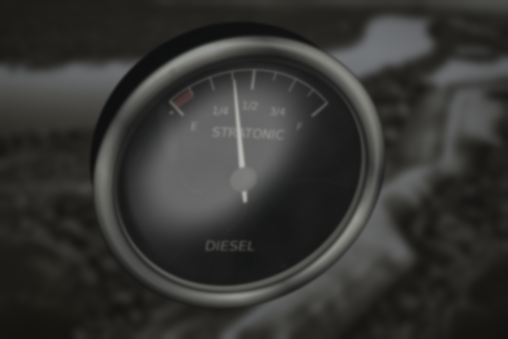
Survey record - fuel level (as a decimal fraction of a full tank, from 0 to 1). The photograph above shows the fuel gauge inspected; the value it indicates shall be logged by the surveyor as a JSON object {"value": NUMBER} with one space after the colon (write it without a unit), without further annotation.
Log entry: {"value": 0.375}
